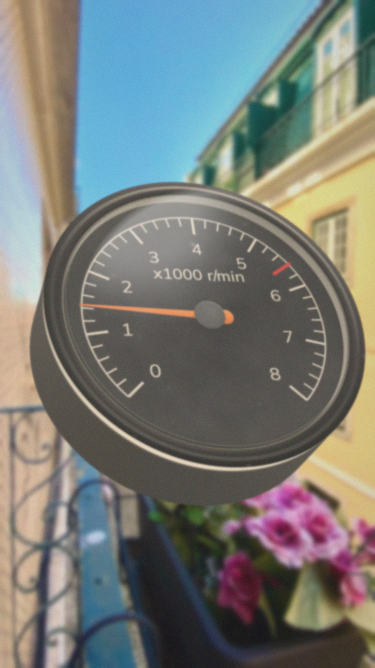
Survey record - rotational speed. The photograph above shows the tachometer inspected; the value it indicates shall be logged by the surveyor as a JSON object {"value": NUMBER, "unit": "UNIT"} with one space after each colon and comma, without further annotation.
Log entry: {"value": 1400, "unit": "rpm"}
